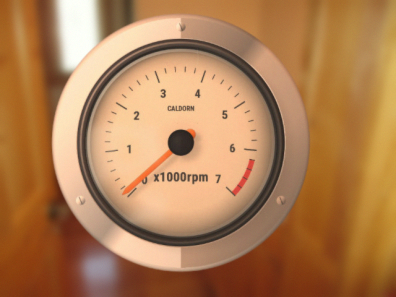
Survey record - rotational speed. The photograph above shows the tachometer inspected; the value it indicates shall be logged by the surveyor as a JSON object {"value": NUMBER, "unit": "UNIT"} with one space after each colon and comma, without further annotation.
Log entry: {"value": 100, "unit": "rpm"}
